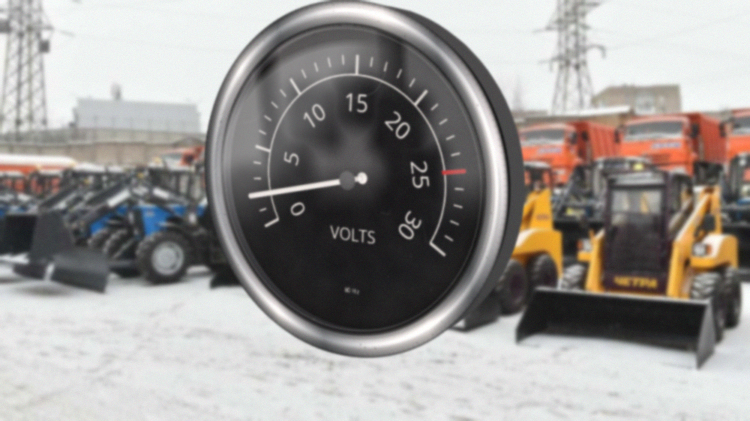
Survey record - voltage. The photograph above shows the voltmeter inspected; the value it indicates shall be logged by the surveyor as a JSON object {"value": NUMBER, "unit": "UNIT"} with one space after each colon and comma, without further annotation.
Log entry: {"value": 2, "unit": "V"}
